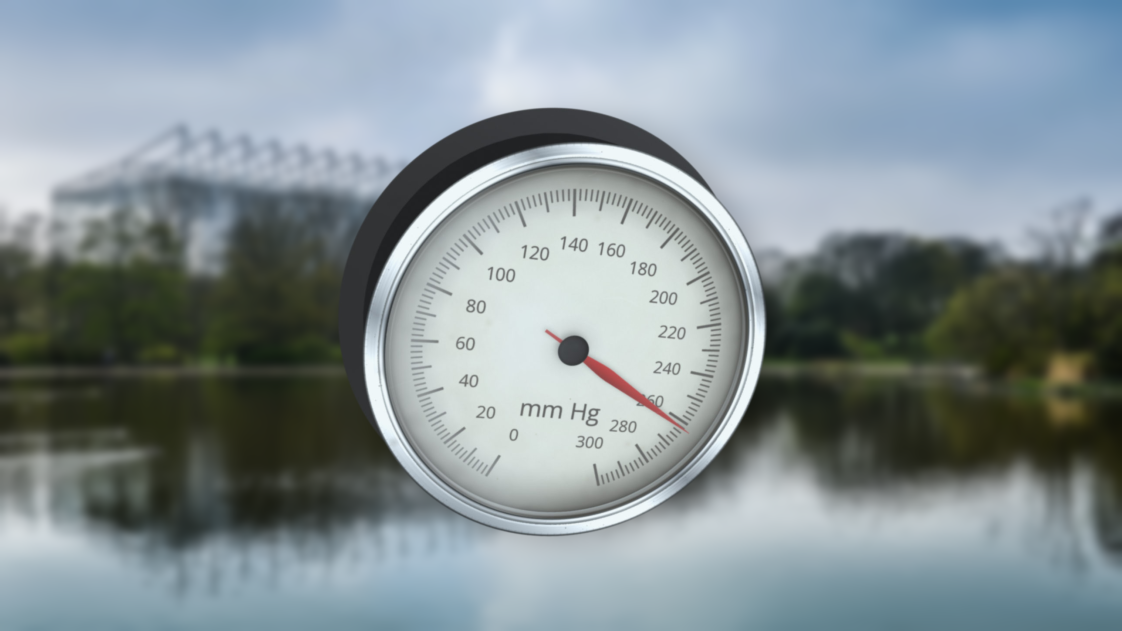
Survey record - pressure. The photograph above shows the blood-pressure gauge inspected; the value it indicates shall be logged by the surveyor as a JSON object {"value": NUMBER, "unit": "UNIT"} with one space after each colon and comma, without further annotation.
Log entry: {"value": 262, "unit": "mmHg"}
